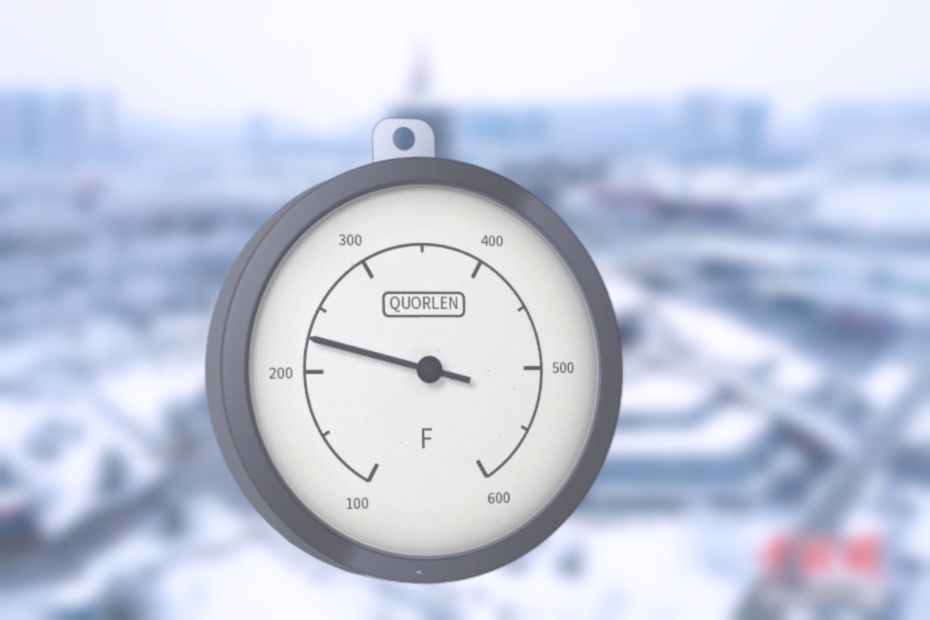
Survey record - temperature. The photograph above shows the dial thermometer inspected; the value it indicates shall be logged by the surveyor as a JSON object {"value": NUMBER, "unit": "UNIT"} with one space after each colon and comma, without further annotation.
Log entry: {"value": 225, "unit": "°F"}
